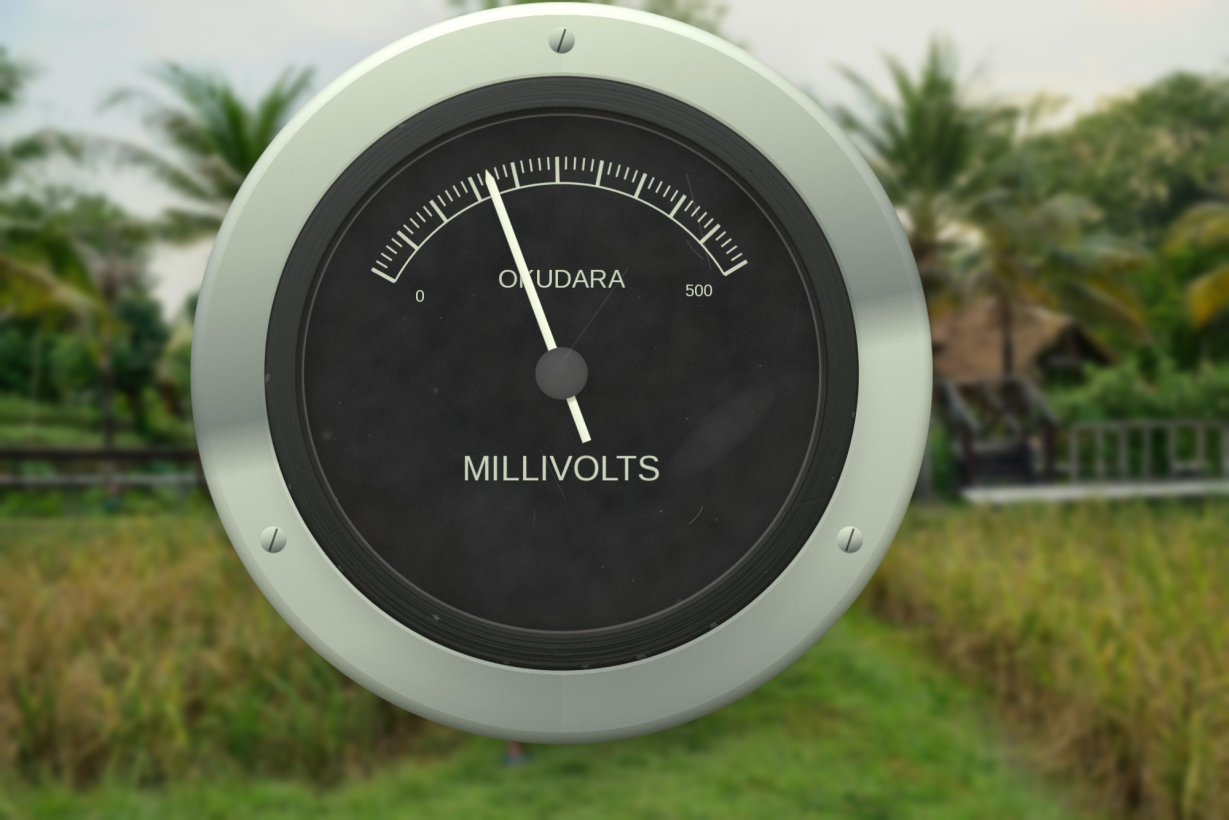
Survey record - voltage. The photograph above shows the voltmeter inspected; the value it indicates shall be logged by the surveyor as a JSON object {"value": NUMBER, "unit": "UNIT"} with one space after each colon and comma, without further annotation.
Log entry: {"value": 170, "unit": "mV"}
